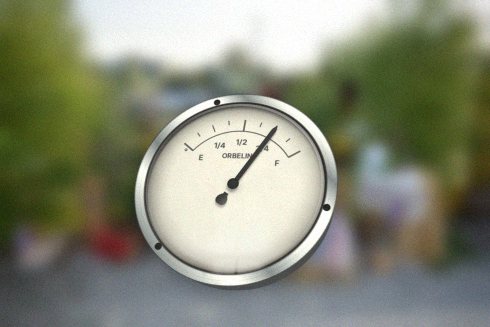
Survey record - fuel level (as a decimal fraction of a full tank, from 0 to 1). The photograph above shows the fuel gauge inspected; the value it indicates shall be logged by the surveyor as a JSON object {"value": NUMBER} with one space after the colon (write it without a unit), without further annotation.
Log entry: {"value": 0.75}
